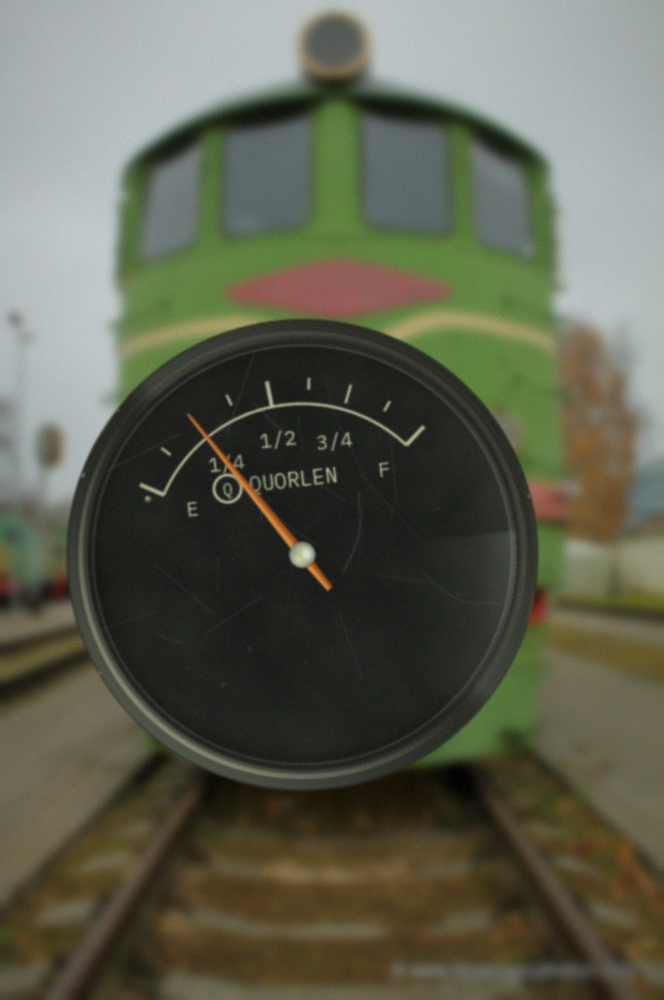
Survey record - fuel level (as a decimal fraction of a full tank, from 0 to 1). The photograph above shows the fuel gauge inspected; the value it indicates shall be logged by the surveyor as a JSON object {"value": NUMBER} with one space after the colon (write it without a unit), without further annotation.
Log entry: {"value": 0.25}
